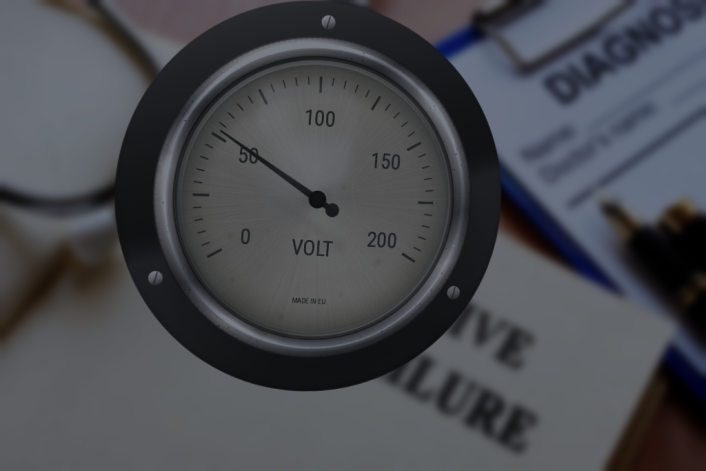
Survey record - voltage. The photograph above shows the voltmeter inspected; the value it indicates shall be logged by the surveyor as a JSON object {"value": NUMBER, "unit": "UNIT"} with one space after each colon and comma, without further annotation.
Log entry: {"value": 52.5, "unit": "V"}
